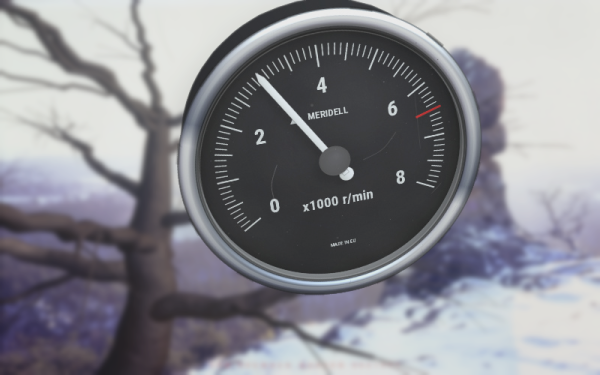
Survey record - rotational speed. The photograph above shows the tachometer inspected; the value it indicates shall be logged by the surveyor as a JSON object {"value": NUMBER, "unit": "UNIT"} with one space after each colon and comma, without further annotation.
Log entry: {"value": 3000, "unit": "rpm"}
